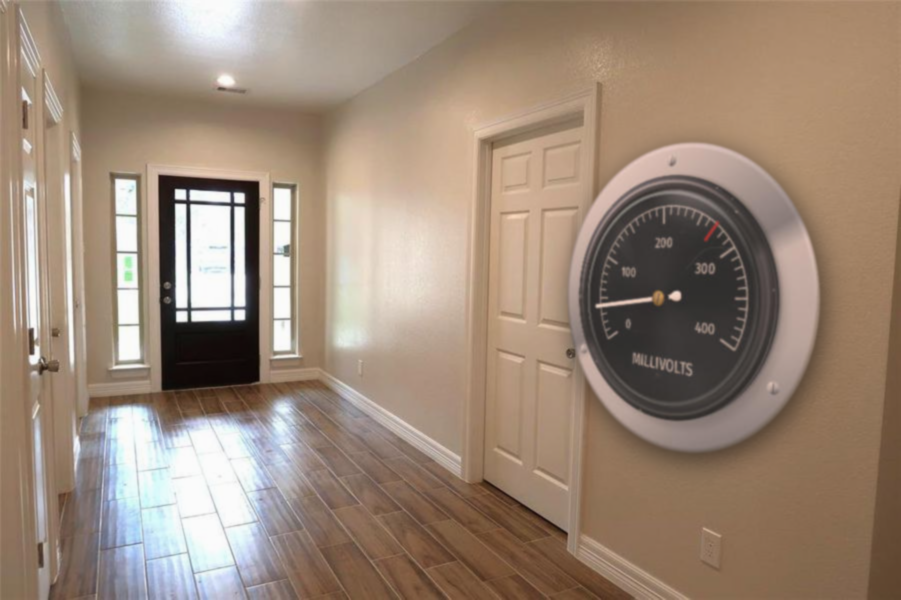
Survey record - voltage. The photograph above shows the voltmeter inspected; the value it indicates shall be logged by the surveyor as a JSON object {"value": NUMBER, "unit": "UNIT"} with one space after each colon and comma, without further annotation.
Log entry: {"value": 40, "unit": "mV"}
